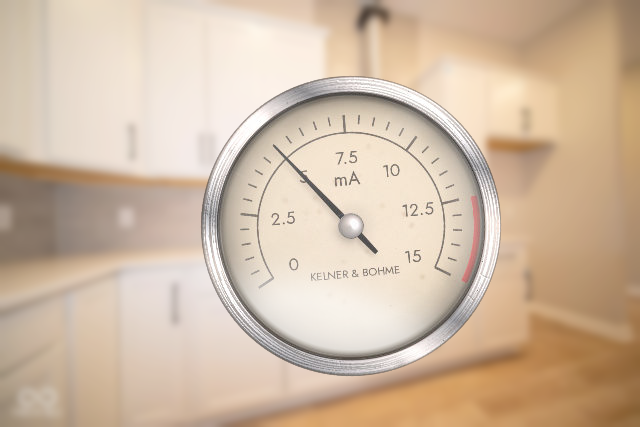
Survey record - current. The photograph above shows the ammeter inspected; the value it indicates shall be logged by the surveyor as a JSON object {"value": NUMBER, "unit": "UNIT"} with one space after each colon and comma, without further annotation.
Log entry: {"value": 5, "unit": "mA"}
